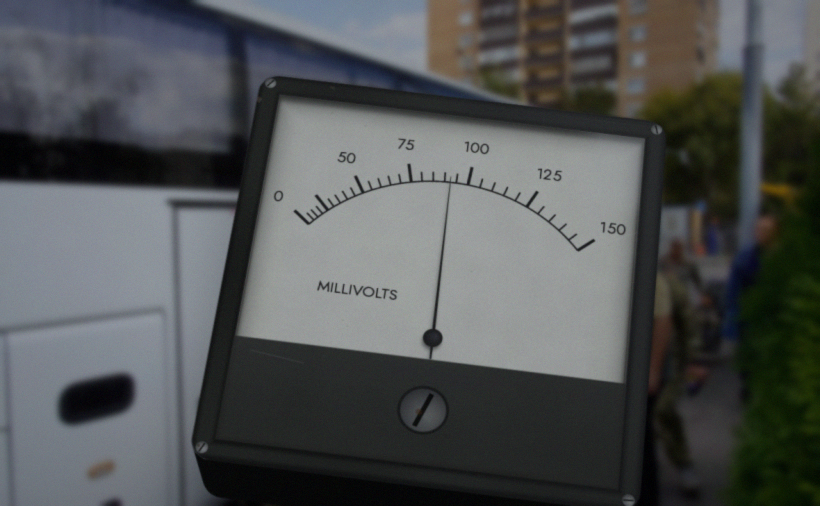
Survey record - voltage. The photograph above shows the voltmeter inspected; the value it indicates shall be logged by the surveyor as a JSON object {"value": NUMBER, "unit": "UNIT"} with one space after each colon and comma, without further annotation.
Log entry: {"value": 92.5, "unit": "mV"}
